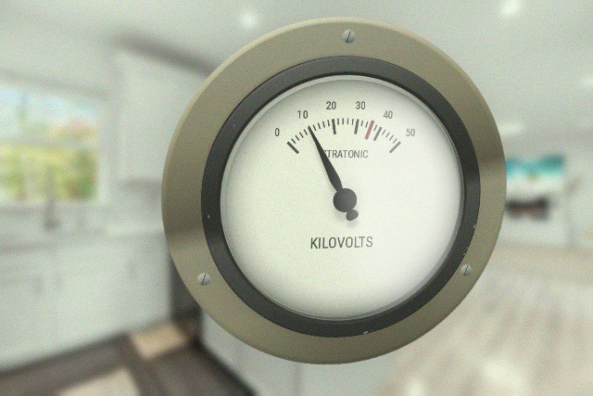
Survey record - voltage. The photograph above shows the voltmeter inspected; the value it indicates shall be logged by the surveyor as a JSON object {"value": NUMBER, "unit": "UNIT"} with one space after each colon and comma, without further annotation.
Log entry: {"value": 10, "unit": "kV"}
